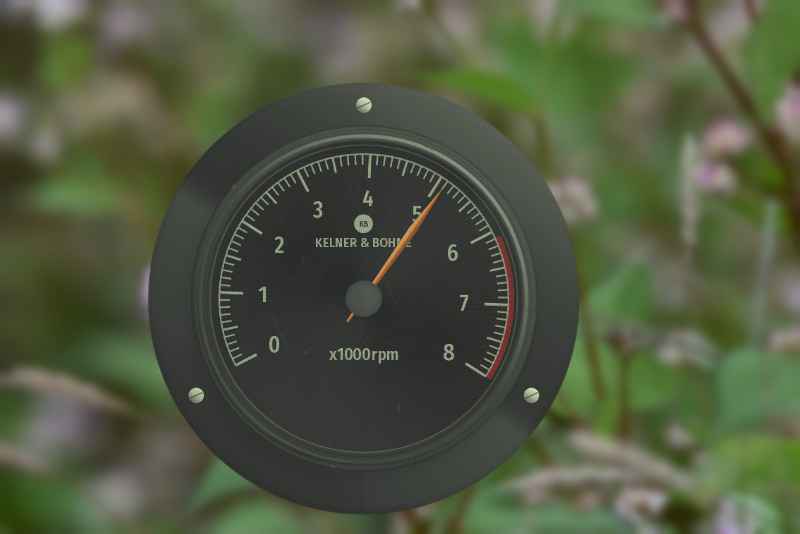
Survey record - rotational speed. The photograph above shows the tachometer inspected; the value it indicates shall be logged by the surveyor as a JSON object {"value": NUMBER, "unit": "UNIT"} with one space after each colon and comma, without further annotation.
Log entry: {"value": 5100, "unit": "rpm"}
